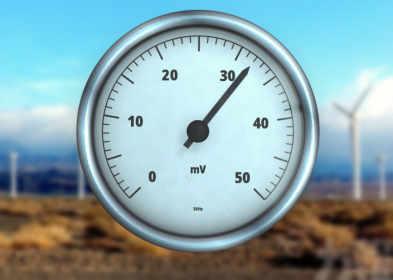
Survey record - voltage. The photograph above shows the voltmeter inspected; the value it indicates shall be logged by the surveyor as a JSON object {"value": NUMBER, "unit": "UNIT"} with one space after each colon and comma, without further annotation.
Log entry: {"value": 32, "unit": "mV"}
